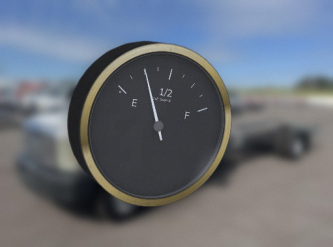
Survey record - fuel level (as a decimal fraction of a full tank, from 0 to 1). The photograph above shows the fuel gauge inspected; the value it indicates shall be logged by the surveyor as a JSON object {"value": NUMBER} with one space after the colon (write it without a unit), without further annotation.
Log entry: {"value": 0.25}
